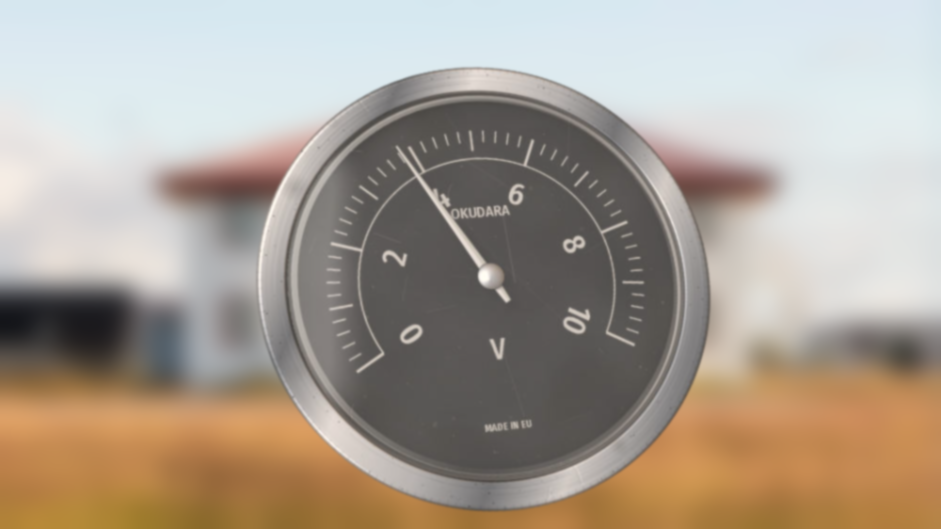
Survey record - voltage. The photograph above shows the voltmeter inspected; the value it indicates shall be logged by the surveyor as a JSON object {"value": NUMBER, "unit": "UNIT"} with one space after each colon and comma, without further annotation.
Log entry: {"value": 3.8, "unit": "V"}
